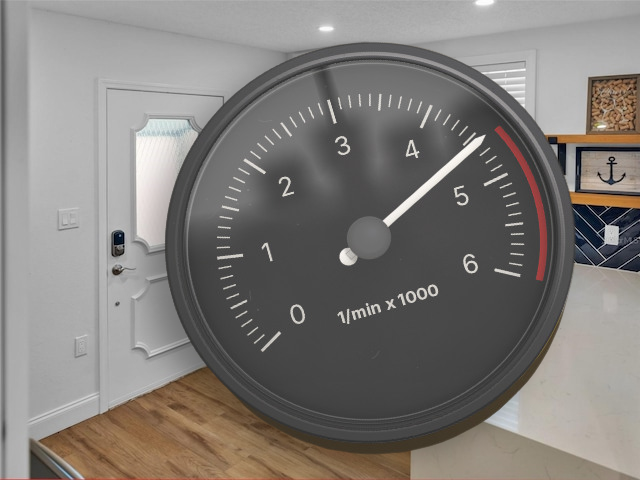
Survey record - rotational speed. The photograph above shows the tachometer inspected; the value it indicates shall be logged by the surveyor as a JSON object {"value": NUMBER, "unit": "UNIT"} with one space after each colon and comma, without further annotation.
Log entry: {"value": 4600, "unit": "rpm"}
